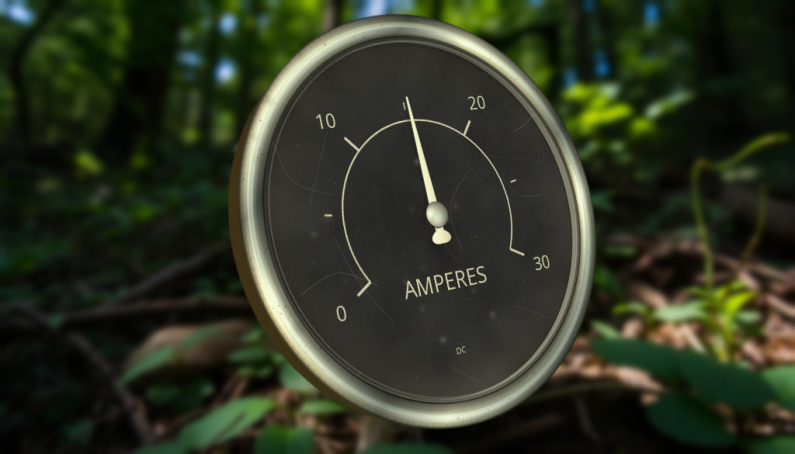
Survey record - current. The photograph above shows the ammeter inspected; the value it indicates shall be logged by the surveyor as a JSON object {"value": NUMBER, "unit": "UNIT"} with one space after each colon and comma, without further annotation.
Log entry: {"value": 15, "unit": "A"}
